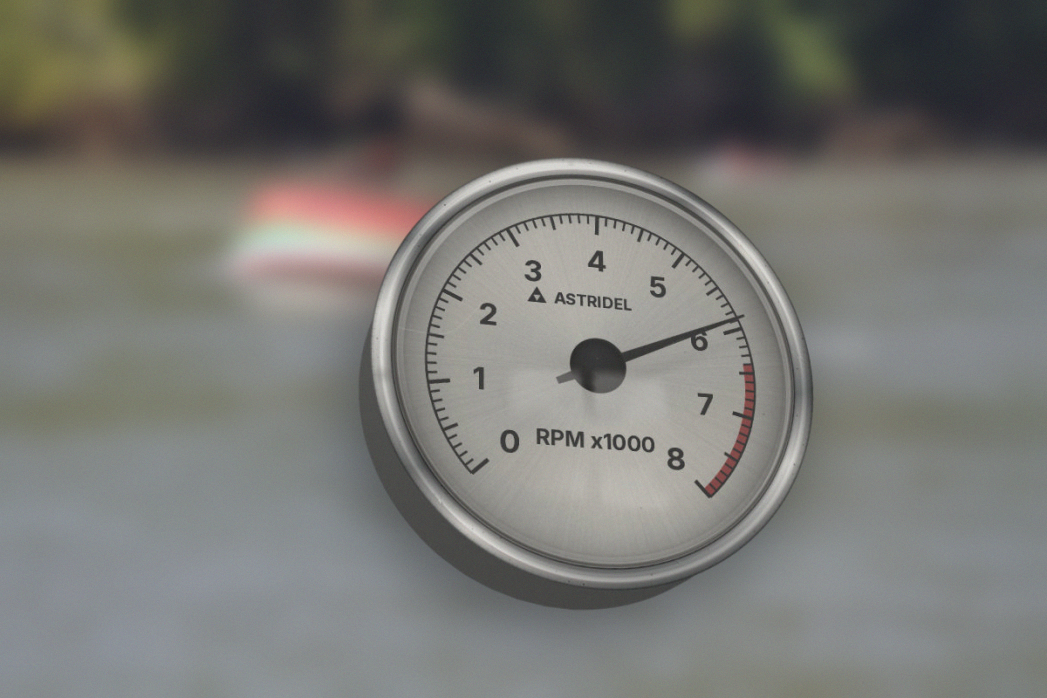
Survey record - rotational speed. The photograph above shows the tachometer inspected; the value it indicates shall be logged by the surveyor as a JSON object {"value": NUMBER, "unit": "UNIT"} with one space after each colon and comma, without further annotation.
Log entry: {"value": 5900, "unit": "rpm"}
